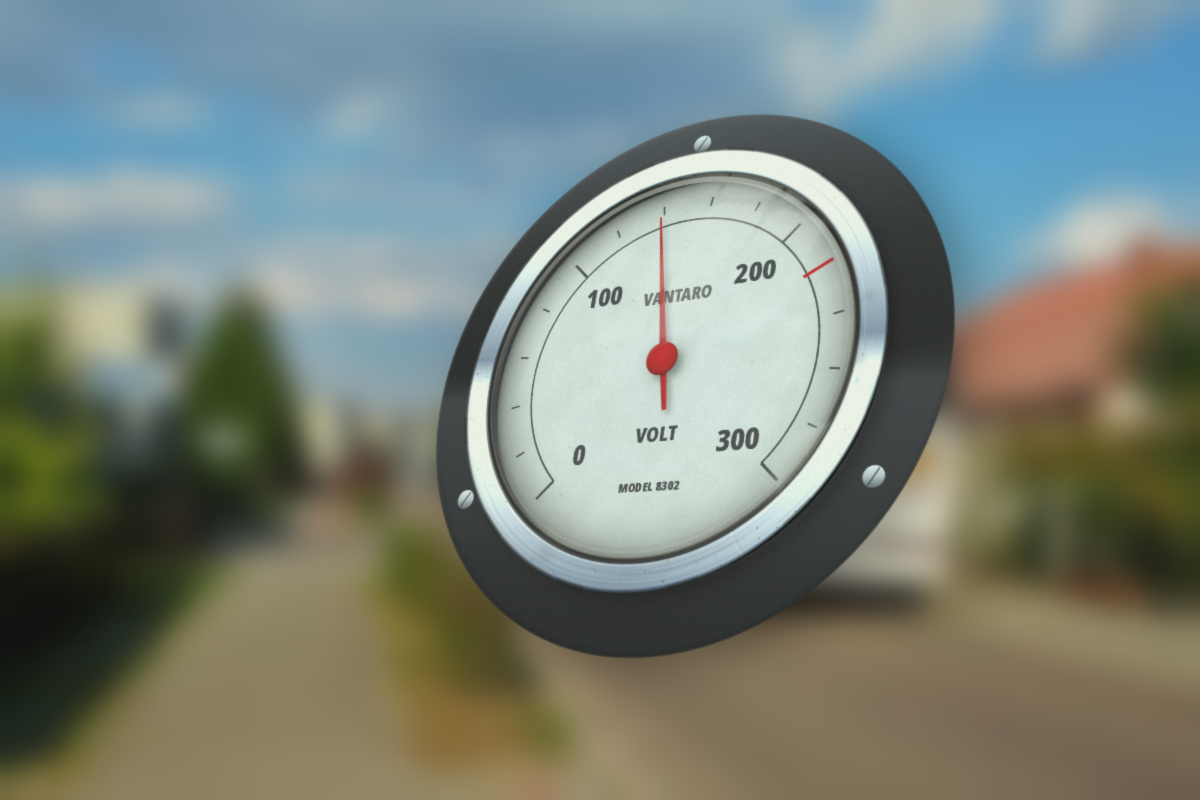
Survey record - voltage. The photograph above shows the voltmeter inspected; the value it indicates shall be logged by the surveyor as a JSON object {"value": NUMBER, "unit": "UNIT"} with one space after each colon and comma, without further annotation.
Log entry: {"value": 140, "unit": "V"}
